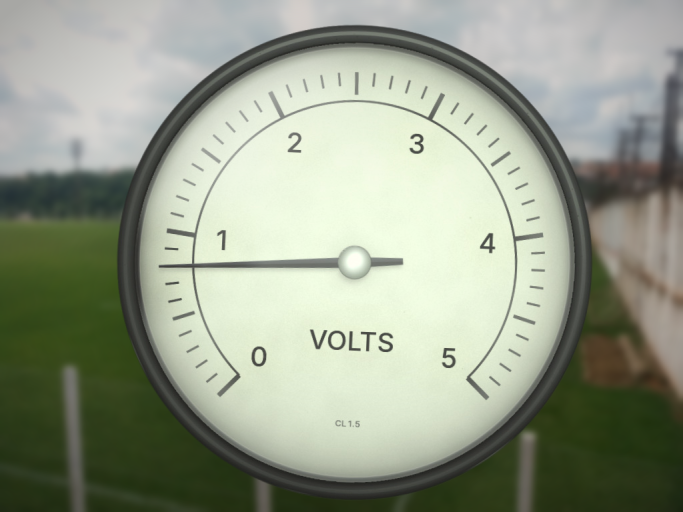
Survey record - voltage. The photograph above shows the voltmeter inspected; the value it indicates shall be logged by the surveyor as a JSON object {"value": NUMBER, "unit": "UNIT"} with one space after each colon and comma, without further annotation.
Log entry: {"value": 0.8, "unit": "V"}
